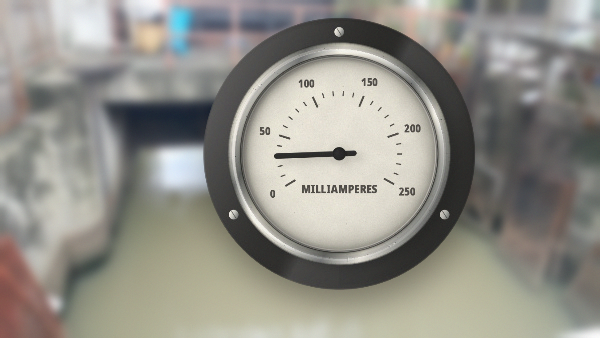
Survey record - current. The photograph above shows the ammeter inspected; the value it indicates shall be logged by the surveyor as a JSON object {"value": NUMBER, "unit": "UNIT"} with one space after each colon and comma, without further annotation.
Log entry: {"value": 30, "unit": "mA"}
